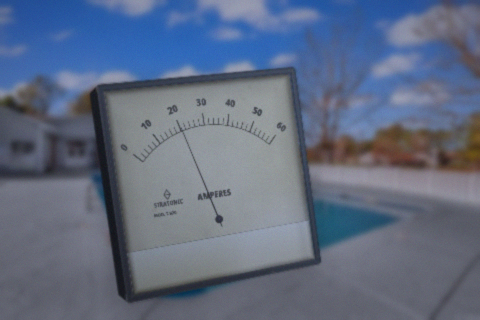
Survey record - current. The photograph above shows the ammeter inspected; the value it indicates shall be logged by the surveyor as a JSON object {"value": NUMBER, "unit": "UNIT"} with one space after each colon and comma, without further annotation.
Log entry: {"value": 20, "unit": "A"}
